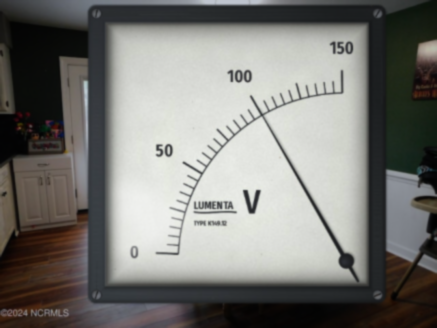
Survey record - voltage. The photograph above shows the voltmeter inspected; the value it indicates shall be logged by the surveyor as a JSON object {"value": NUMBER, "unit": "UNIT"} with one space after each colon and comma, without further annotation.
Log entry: {"value": 100, "unit": "V"}
